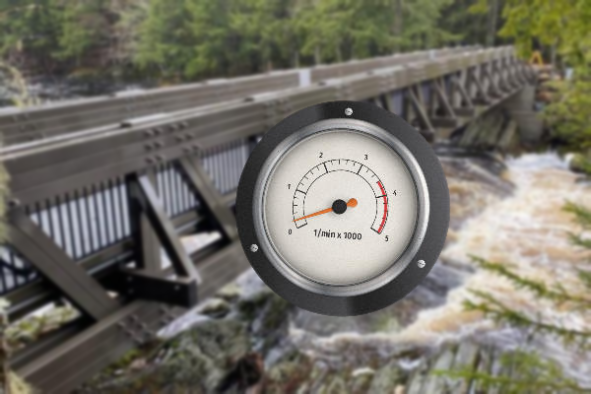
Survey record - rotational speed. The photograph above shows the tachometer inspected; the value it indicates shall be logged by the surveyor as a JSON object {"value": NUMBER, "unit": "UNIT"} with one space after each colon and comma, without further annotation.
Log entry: {"value": 200, "unit": "rpm"}
